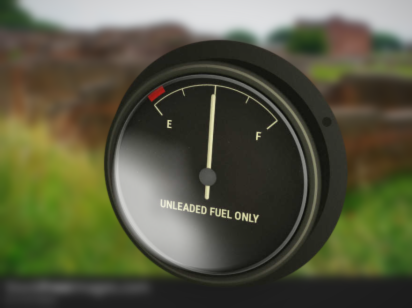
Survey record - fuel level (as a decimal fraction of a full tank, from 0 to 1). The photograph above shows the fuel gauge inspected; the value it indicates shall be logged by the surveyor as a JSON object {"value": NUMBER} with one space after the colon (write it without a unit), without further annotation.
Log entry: {"value": 0.5}
